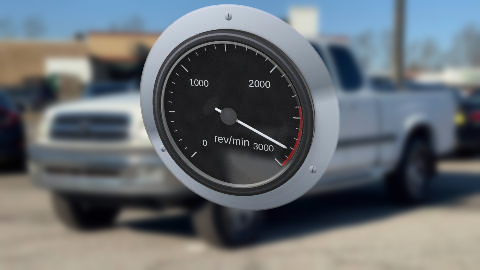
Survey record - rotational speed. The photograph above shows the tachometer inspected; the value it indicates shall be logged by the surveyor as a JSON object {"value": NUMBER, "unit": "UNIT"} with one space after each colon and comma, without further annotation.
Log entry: {"value": 2800, "unit": "rpm"}
